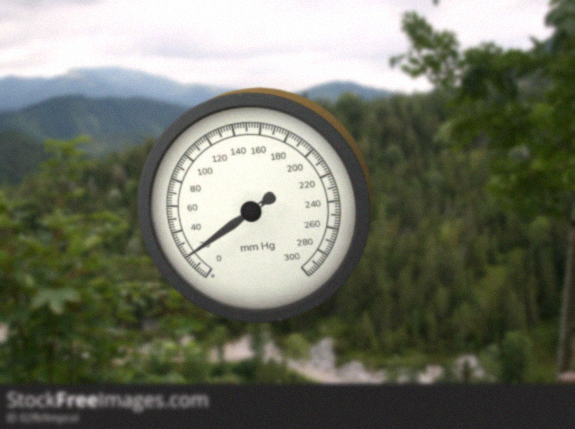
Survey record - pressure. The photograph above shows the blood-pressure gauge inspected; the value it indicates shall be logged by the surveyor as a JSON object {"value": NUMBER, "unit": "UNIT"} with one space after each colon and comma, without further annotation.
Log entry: {"value": 20, "unit": "mmHg"}
